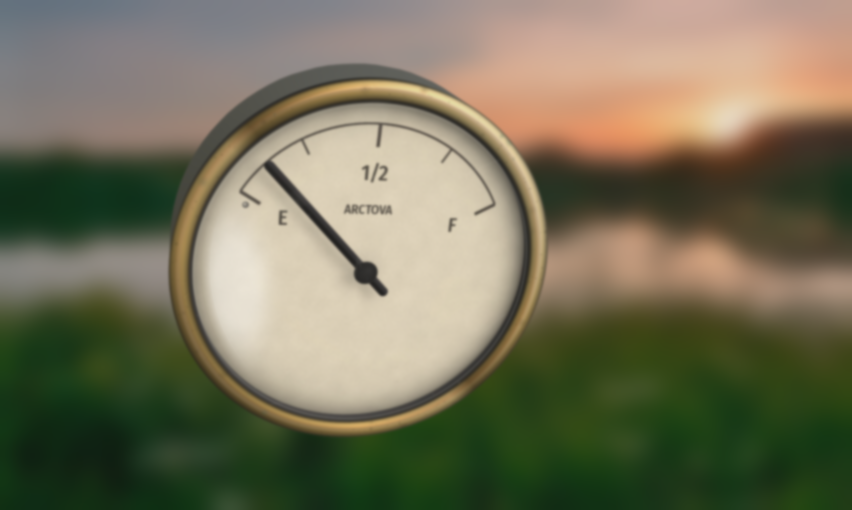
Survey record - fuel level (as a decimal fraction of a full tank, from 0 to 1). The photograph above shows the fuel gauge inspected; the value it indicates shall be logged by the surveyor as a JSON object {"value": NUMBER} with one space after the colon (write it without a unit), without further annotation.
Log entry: {"value": 0.125}
